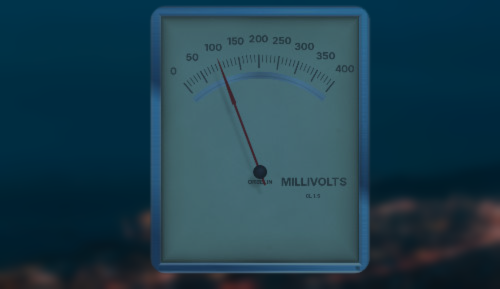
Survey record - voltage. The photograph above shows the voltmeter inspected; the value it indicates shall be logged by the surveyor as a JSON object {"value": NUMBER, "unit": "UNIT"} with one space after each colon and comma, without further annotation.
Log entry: {"value": 100, "unit": "mV"}
